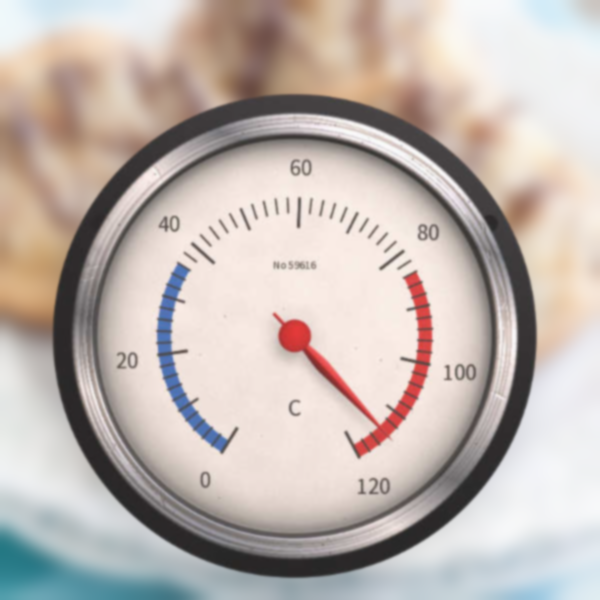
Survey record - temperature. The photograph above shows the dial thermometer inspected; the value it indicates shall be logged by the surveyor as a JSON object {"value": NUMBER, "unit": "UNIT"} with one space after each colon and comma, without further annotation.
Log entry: {"value": 114, "unit": "°C"}
